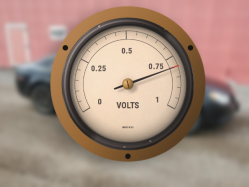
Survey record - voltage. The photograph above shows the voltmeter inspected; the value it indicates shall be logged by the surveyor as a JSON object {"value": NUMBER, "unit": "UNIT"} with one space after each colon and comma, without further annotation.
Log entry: {"value": 0.8, "unit": "V"}
